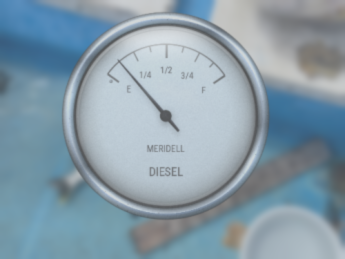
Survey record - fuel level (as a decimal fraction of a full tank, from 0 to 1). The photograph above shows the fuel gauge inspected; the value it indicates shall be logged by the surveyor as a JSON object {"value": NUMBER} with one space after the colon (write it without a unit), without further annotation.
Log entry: {"value": 0.125}
